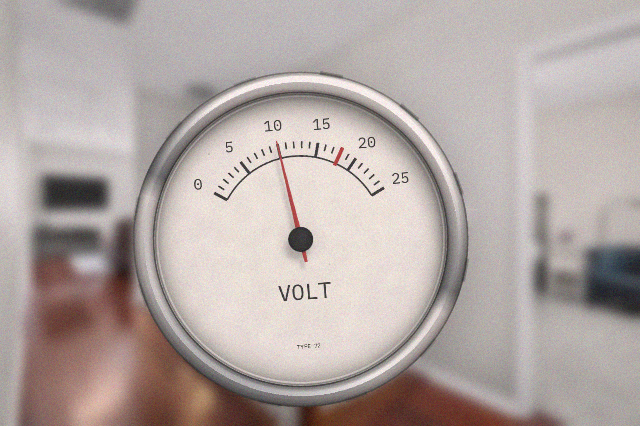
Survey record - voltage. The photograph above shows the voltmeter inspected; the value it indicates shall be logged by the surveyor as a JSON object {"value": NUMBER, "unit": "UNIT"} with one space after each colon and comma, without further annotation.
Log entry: {"value": 10, "unit": "V"}
